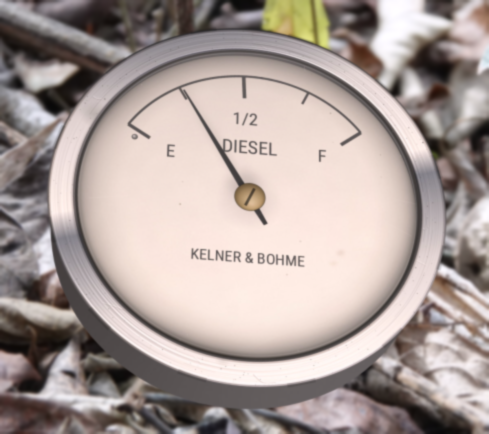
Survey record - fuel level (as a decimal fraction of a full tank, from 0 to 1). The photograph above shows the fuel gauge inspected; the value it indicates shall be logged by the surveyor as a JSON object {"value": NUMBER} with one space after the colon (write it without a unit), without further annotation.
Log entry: {"value": 0.25}
